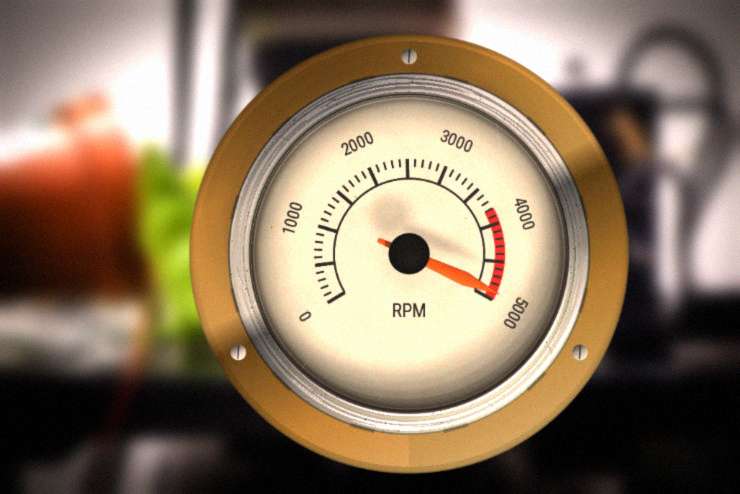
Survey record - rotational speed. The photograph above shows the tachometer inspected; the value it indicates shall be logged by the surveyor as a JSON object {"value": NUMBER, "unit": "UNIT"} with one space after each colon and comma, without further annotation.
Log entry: {"value": 4900, "unit": "rpm"}
